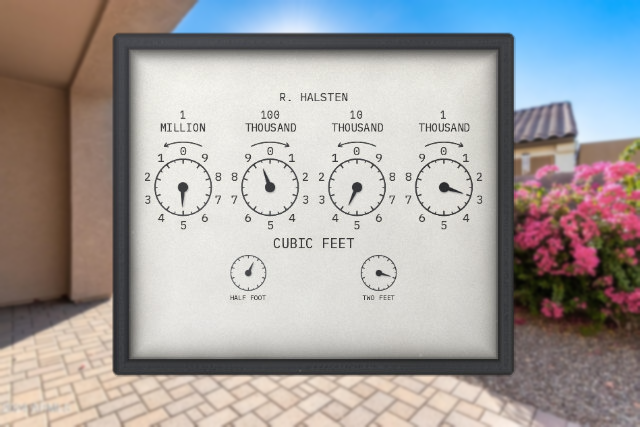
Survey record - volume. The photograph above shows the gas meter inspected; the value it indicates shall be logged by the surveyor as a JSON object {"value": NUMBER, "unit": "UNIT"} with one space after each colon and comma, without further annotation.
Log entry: {"value": 494300, "unit": "ft³"}
